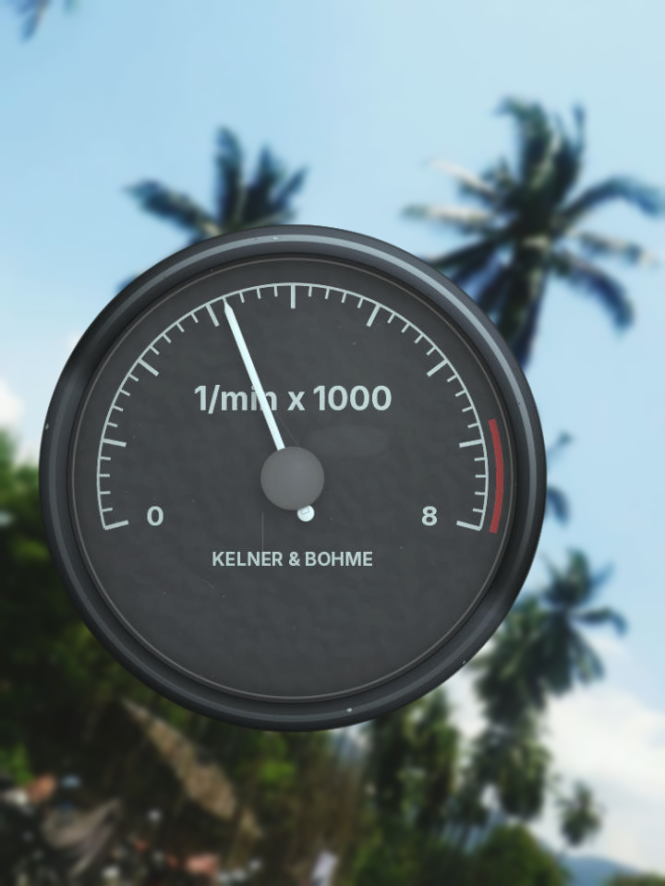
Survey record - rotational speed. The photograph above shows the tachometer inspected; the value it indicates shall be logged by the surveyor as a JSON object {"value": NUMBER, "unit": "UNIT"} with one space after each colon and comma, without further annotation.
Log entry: {"value": 3200, "unit": "rpm"}
